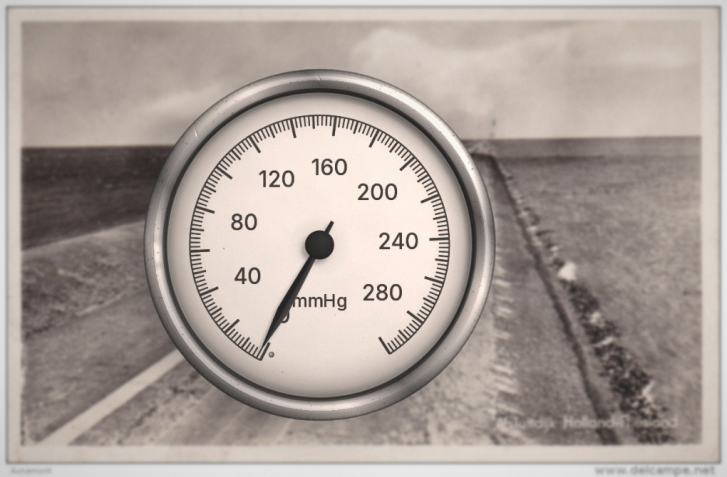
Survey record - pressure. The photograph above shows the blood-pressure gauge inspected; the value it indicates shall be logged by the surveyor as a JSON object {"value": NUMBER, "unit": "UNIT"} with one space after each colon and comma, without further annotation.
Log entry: {"value": 2, "unit": "mmHg"}
